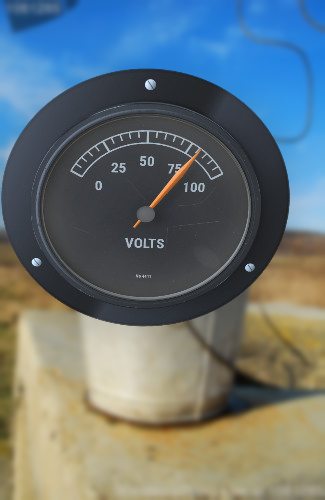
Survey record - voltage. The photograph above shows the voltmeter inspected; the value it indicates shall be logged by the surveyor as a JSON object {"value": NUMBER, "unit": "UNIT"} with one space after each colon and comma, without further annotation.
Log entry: {"value": 80, "unit": "V"}
